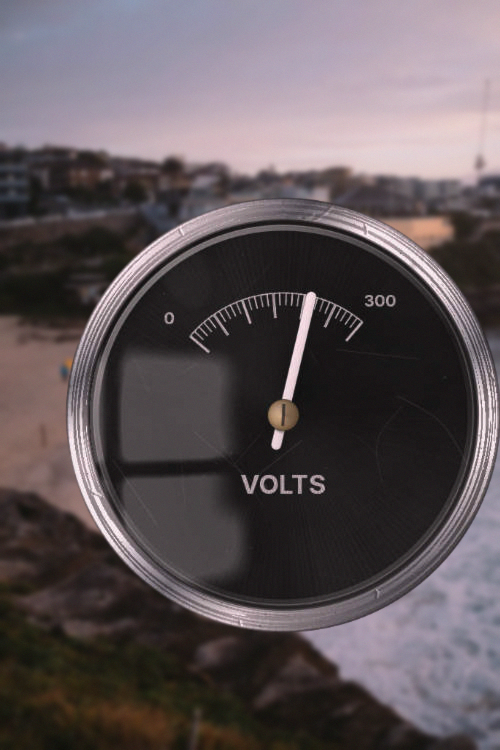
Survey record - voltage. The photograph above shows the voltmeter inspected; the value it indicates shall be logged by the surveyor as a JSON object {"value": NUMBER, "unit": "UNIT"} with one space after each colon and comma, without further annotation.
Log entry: {"value": 210, "unit": "V"}
